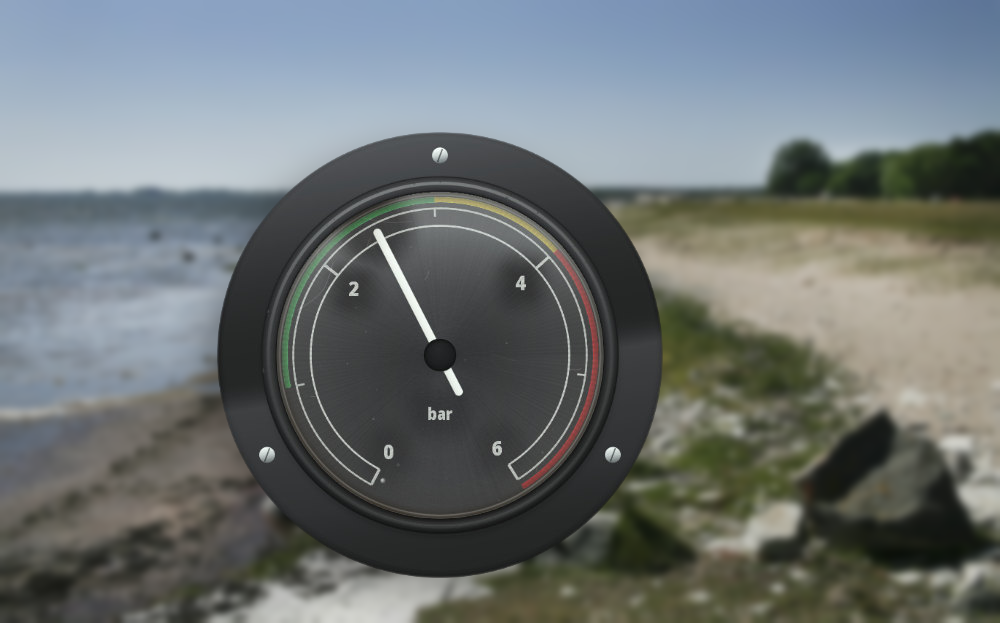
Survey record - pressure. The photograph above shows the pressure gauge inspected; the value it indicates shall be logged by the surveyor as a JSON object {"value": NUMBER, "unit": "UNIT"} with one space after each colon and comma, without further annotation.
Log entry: {"value": 2.5, "unit": "bar"}
